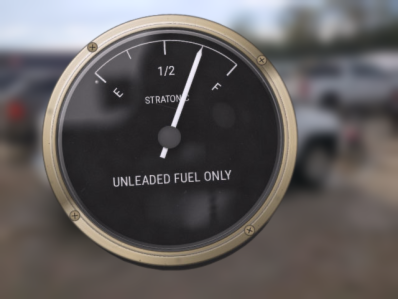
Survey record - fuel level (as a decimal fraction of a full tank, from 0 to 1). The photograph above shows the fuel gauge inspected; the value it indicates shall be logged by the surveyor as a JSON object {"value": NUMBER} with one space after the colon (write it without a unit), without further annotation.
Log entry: {"value": 0.75}
